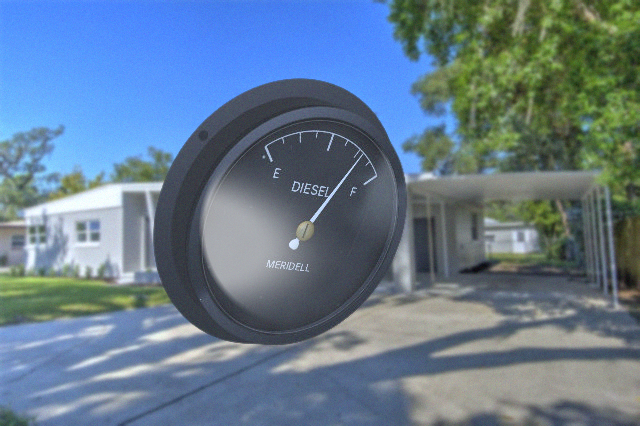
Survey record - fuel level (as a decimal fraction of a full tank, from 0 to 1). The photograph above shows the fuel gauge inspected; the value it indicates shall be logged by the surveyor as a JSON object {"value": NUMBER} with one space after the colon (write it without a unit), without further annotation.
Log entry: {"value": 0.75}
